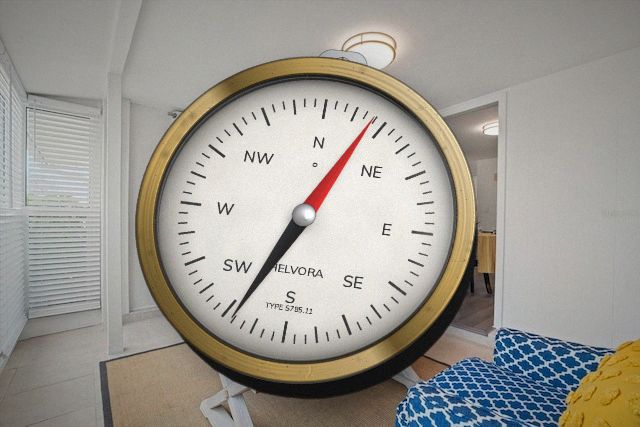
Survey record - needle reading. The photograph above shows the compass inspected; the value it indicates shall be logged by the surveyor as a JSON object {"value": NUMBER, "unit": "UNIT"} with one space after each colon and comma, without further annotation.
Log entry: {"value": 25, "unit": "°"}
